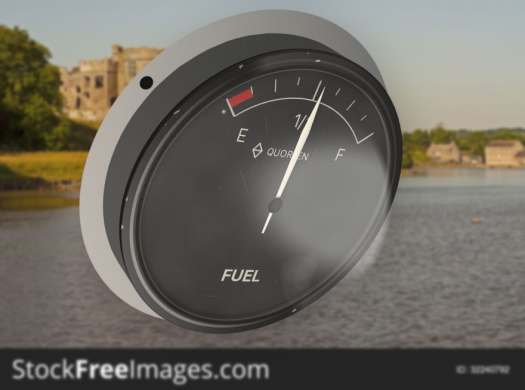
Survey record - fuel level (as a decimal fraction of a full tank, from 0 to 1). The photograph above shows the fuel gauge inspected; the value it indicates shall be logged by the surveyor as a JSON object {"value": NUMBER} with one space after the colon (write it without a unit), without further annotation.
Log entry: {"value": 0.5}
